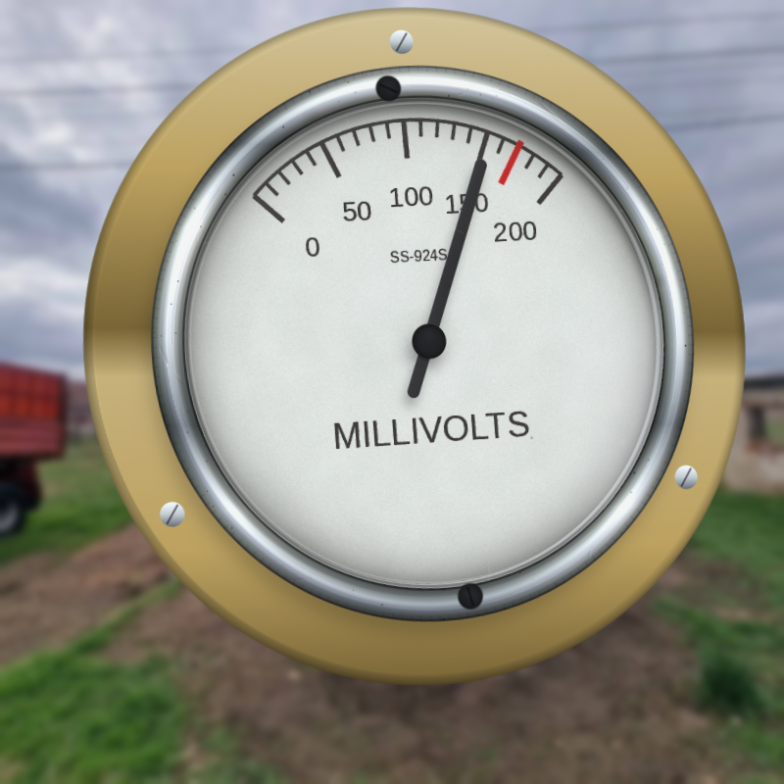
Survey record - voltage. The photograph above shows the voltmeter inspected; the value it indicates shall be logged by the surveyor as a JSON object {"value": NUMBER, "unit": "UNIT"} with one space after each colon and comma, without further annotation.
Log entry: {"value": 150, "unit": "mV"}
